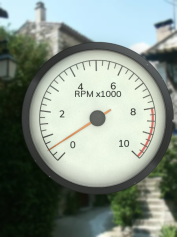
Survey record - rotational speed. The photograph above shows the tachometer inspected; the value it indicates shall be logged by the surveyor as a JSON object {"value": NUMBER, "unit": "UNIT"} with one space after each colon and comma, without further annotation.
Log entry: {"value": 500, "unit": "rpm"}
